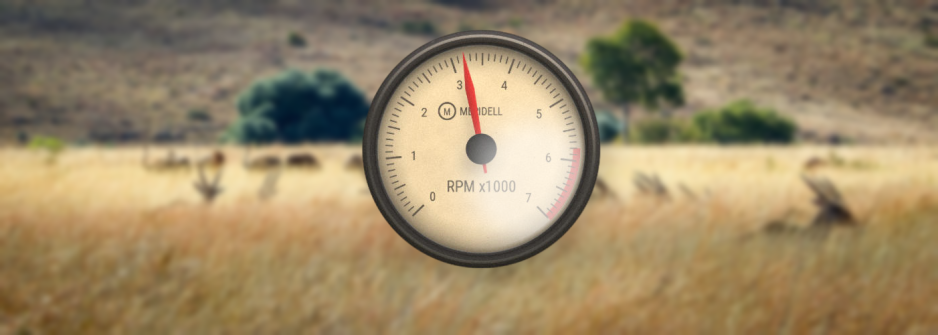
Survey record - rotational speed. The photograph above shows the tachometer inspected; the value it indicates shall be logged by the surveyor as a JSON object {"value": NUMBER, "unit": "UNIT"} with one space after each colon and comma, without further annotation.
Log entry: {"value": 3200, "unit": "rpm"}
